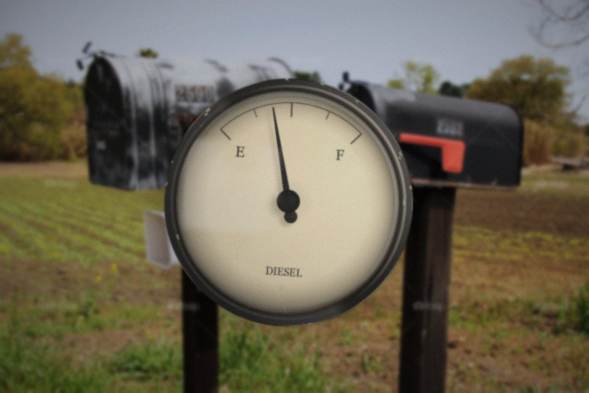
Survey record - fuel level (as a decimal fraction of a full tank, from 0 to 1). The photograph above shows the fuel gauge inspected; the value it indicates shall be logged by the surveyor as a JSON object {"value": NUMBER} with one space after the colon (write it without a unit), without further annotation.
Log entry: {"value": 0.375}
